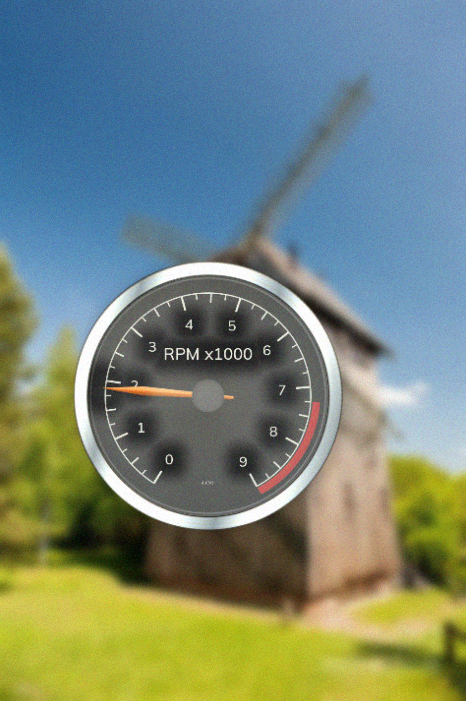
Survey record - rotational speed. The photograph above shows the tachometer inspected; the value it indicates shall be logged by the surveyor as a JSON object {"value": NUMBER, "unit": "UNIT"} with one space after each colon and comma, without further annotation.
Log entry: {"value": 1875, "unit": "rpm"}
